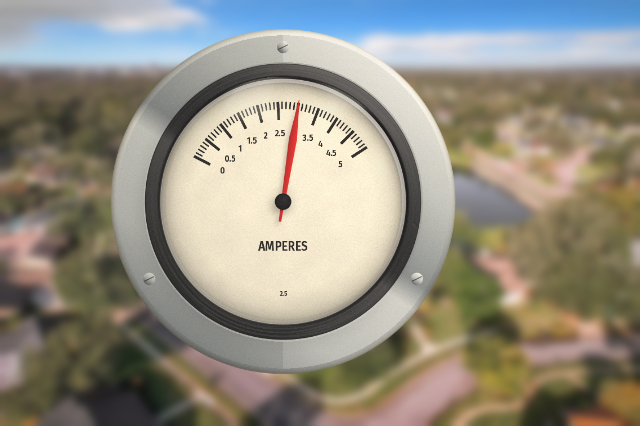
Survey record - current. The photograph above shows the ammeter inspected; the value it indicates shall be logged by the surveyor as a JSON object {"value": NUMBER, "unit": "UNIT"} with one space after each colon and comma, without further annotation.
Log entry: {"value": 3, "unit": "A"}
